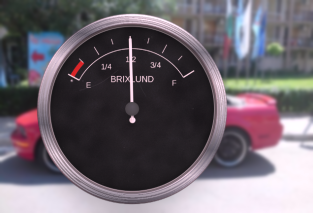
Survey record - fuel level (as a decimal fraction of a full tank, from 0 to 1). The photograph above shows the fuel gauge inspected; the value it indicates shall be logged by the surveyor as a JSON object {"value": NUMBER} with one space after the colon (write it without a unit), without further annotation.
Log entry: {"value": 0.5}
